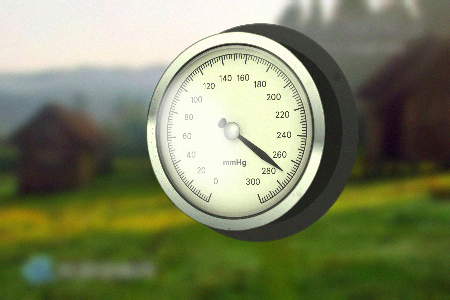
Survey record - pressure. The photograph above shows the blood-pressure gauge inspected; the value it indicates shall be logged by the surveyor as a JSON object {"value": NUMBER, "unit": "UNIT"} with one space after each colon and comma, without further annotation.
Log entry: {"value": 270, "unit": "mmHg"}
